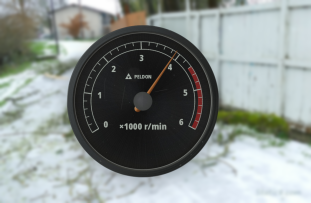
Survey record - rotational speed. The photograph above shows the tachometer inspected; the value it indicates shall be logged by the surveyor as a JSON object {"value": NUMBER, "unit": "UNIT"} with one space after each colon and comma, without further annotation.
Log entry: {"value": 3900, "unit": "rpm"}
